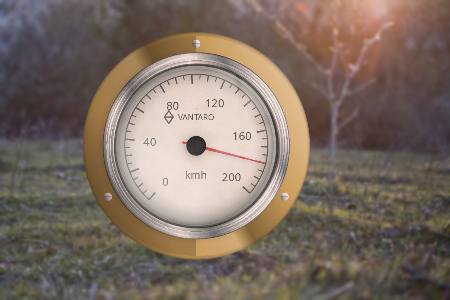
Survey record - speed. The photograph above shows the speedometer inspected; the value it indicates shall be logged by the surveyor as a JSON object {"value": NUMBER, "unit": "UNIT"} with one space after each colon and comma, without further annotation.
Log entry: {"value": 180, "unit": "km/h"}
